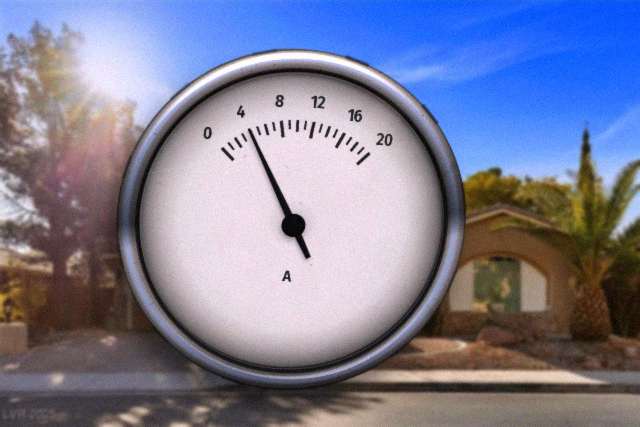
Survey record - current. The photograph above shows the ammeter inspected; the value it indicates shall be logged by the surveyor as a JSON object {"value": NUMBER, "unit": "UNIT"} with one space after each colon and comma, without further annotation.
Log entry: {"value": 4, "unit": "A"}
